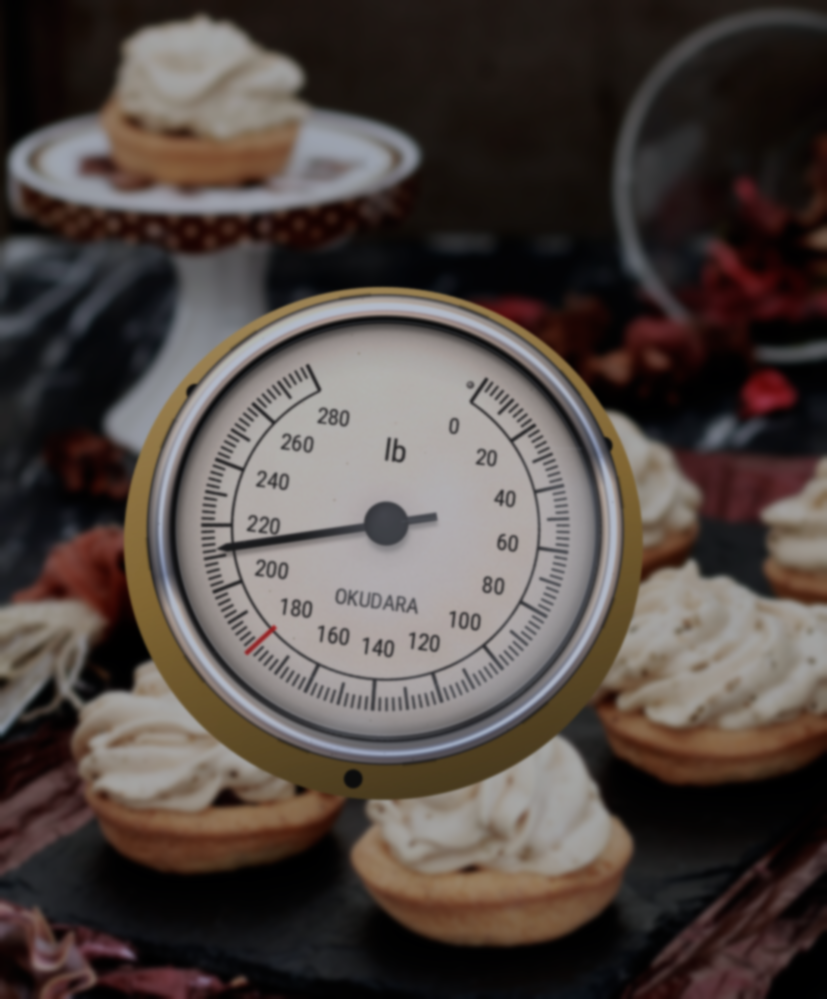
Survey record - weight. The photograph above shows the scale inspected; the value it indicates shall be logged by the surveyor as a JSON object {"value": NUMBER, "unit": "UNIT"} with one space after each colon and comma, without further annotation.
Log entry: {"value": 212, "unit": "lb"}
